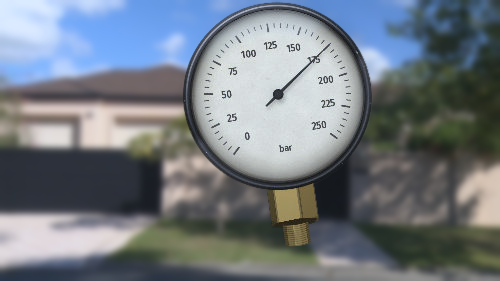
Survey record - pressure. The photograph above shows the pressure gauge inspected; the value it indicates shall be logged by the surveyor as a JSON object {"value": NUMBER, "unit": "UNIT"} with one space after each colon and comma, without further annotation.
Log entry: {"value": 175, "unit": "bar"}
